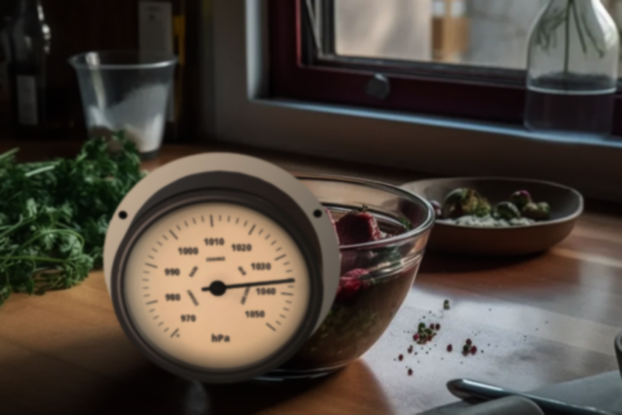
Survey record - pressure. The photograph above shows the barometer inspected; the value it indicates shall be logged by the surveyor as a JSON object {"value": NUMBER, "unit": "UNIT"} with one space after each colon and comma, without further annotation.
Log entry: {"value": 1036, "unit": "hPa"}
